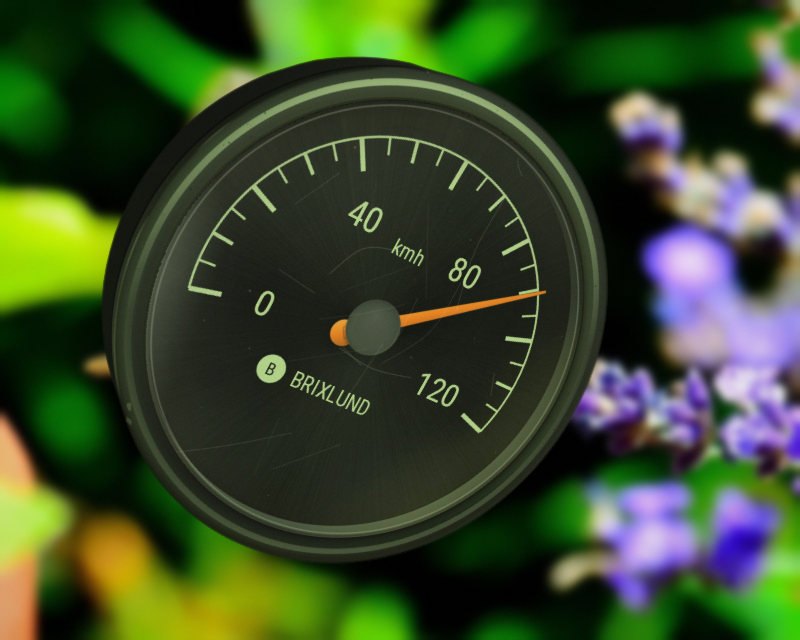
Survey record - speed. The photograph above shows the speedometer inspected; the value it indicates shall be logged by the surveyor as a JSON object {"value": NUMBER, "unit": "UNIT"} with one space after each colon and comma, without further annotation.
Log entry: {"value": 90, "unit": "km/h"}
